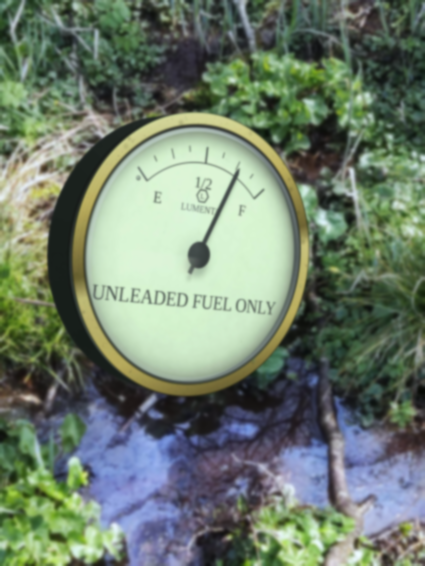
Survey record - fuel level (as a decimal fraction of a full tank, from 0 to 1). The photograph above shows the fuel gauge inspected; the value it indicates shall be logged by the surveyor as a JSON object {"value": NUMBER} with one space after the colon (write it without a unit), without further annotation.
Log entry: {"value": 0.75}
